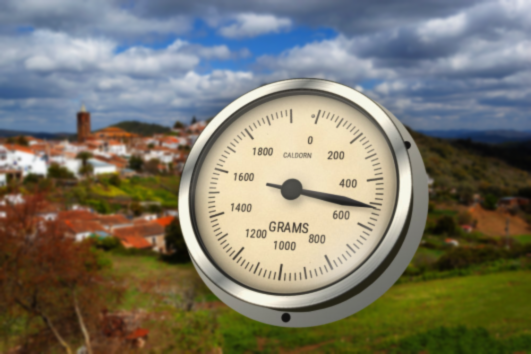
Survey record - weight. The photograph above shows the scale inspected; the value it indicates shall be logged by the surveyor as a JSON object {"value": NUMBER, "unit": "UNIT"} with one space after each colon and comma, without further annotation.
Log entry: {"value": 520, "unit": "g"}
